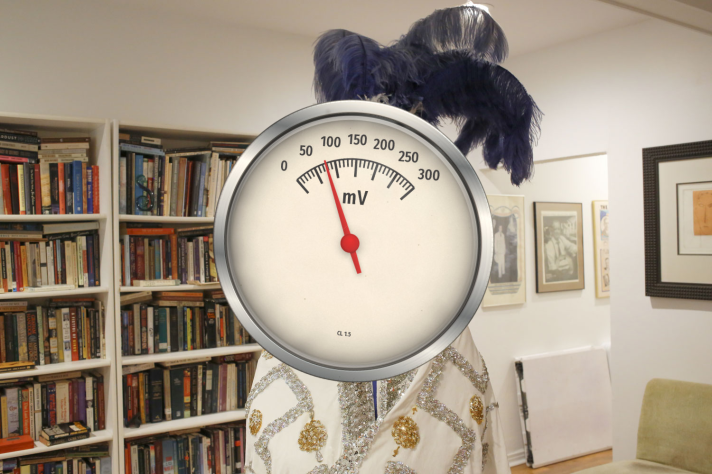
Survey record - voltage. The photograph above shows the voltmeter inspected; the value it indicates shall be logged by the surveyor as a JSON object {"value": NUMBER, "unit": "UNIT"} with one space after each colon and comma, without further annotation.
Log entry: {"value": 80, "unit": "mV"}
